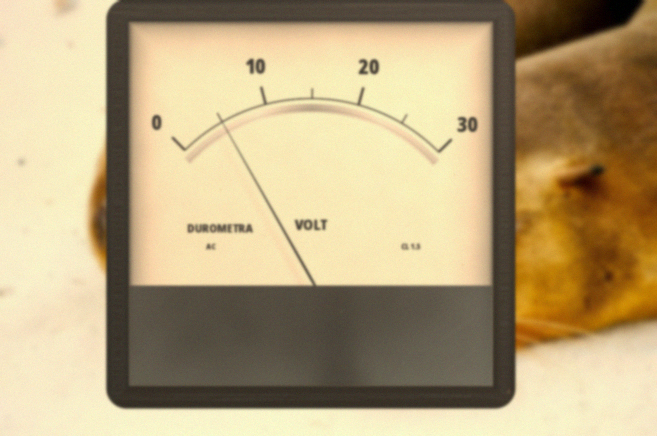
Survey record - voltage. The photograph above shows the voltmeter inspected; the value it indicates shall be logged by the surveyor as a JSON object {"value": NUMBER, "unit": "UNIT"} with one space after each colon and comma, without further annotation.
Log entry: {"value": 5, "unit": "V"}
